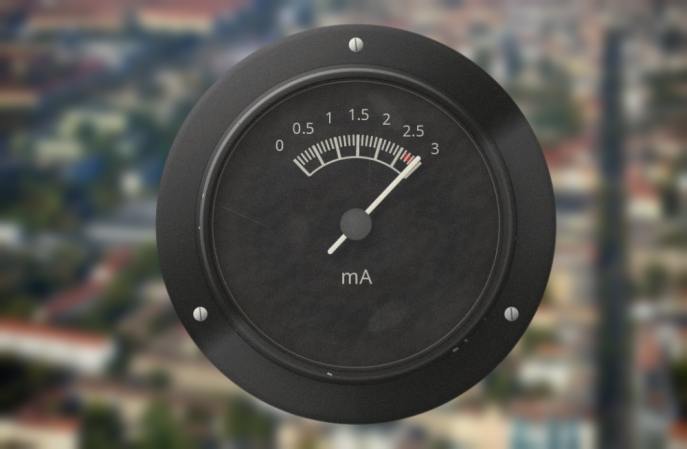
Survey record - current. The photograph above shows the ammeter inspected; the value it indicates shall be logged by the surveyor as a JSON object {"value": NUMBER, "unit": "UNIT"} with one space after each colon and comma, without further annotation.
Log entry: {"value": 2.9, "unit": "mA"}
